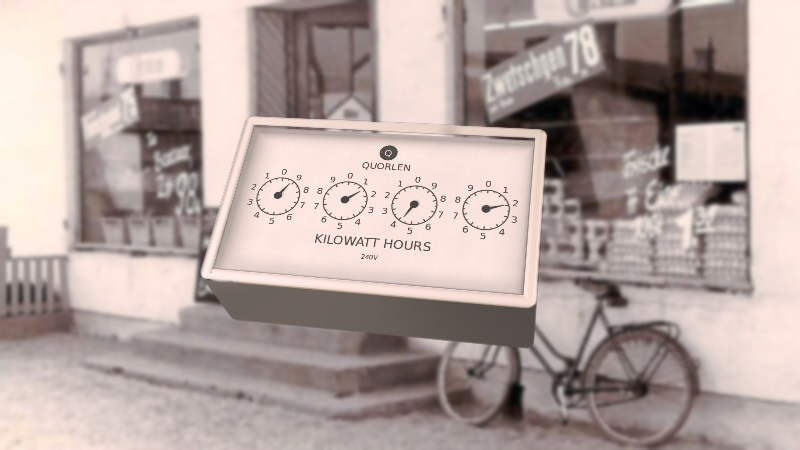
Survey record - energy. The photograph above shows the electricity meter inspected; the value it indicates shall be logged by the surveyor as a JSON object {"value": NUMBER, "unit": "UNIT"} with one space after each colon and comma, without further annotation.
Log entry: {"value": 9142, "unit": "kWh"}
